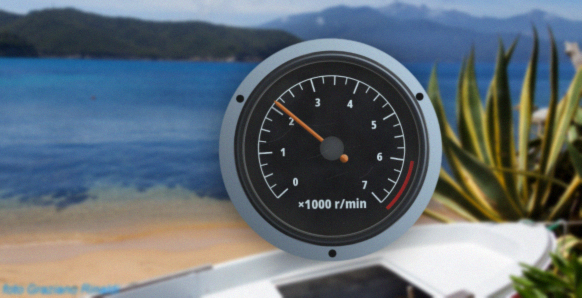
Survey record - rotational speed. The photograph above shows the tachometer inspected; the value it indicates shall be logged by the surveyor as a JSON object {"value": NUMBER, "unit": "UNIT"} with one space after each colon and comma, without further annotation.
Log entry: {"value": 2125, "unit": "rpm"}
